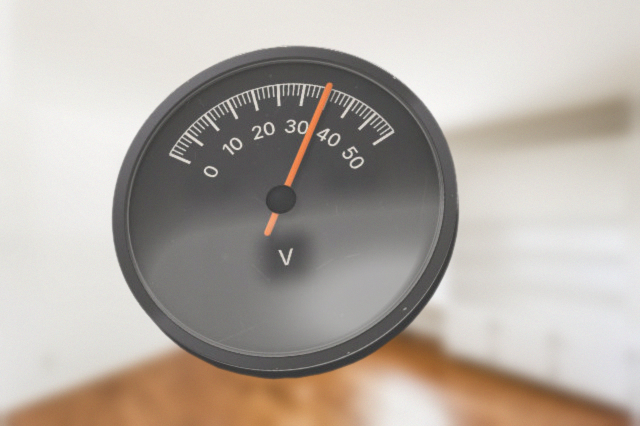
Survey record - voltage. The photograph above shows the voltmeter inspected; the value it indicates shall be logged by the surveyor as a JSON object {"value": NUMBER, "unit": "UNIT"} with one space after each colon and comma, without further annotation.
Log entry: {"value": 35, "unit": "V"}
